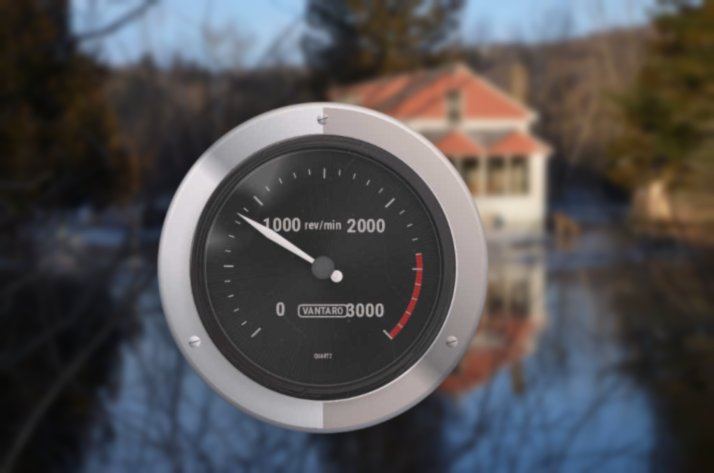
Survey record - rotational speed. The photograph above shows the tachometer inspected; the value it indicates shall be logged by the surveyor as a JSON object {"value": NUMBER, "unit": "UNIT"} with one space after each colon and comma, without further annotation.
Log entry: {"value": 850, "unit": "rpm"}
